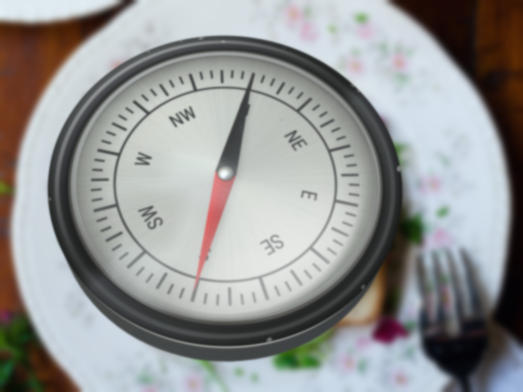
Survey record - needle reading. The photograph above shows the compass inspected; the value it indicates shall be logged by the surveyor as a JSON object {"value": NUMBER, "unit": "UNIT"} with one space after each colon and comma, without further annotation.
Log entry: {"value": 180, "unit": "°"}
